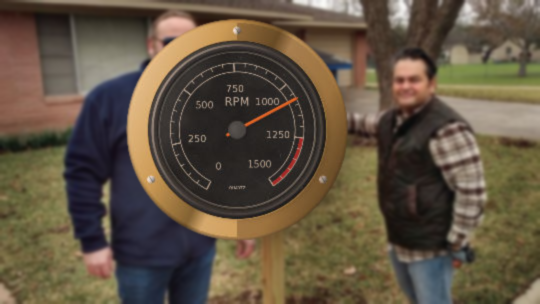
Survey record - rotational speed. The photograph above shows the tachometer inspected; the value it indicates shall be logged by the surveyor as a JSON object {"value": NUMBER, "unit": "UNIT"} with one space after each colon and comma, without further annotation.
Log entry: {"value": 1075, "unit": "rpm"}
